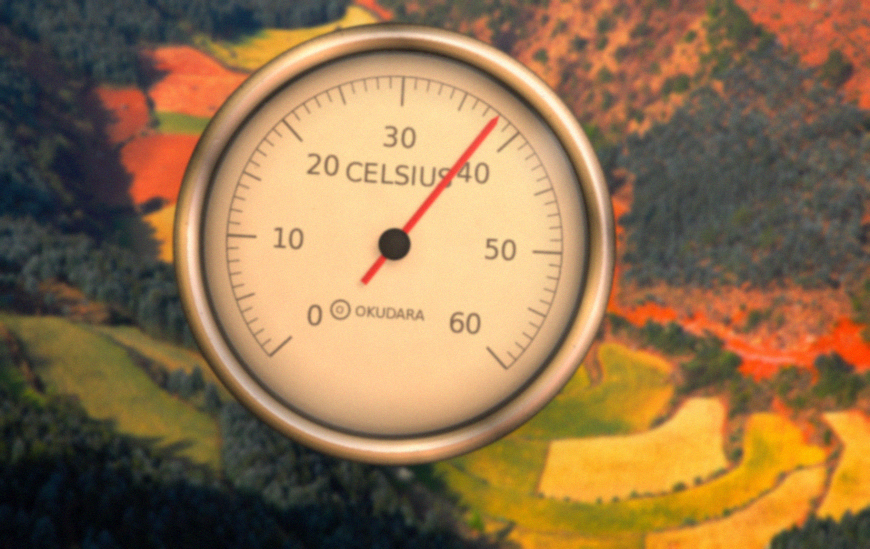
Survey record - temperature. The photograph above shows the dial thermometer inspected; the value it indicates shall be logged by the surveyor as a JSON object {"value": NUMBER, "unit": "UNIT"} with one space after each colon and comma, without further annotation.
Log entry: {"value": 38, "unit": "°C"}
